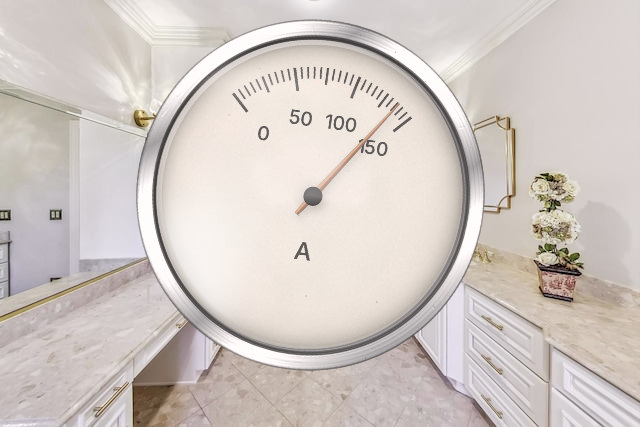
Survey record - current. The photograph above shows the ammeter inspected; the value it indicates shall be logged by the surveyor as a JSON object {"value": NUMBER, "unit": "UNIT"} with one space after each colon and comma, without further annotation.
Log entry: {"value": 135, "unit": "A"}
